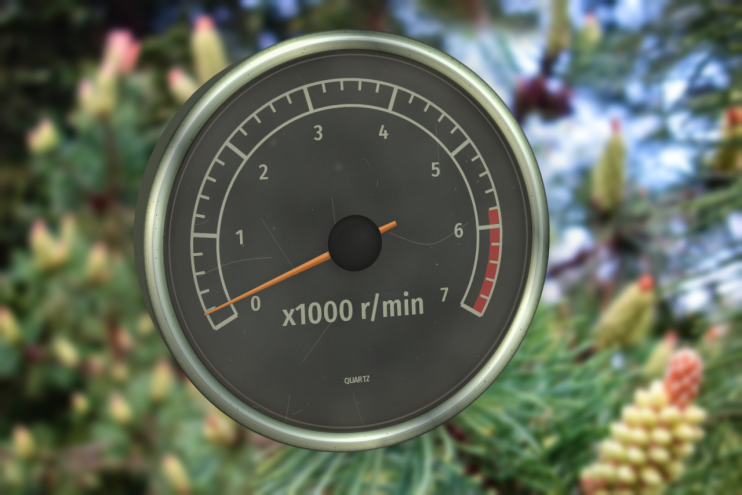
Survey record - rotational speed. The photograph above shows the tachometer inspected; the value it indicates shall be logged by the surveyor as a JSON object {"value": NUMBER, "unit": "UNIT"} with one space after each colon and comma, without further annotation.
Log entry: {"value": 200, "unit": "rpm"}
